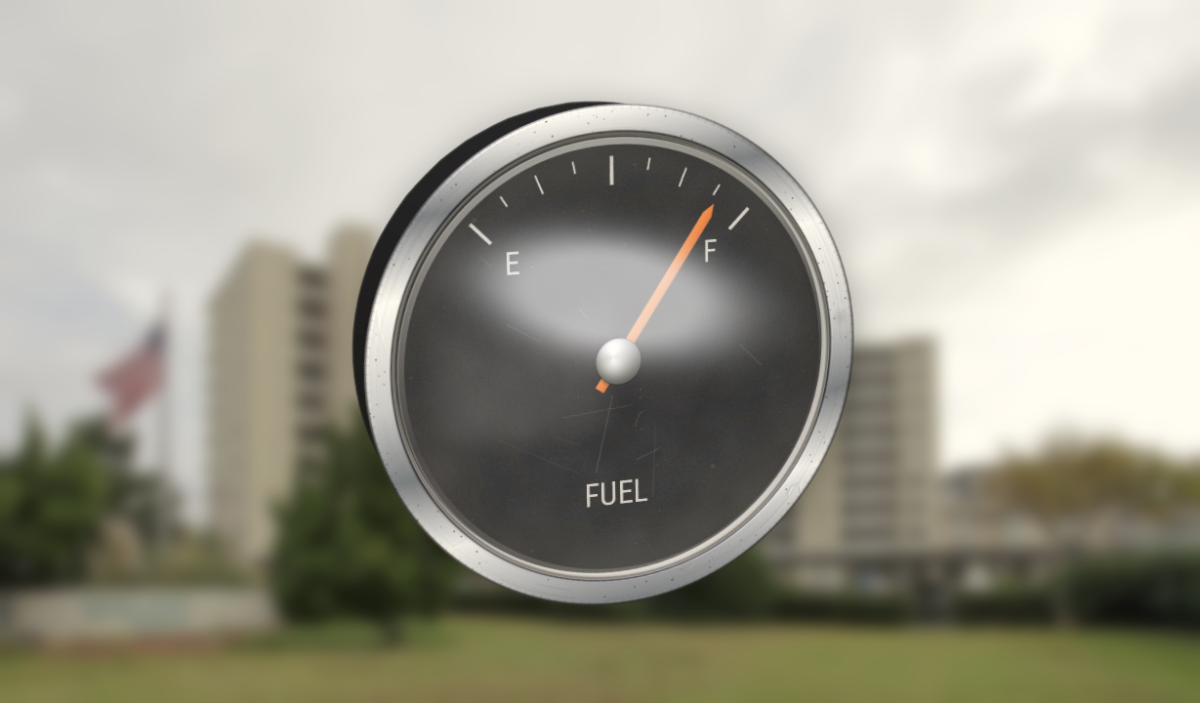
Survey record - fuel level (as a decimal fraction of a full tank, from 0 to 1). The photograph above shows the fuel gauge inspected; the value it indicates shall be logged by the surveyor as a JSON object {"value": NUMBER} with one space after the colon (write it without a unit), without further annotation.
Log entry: {"value": 0.875}
